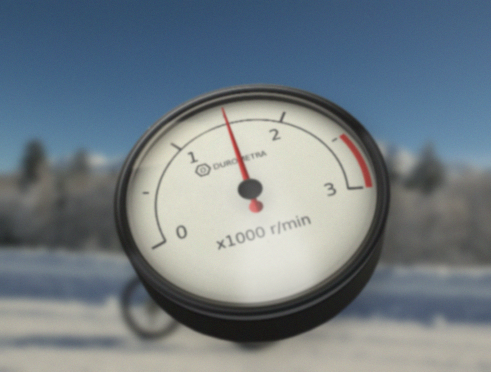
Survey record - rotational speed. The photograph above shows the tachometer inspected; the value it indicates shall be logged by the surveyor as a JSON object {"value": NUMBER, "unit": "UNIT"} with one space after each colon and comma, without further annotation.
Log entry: {"value": 1500, "unit": "rpm"}
